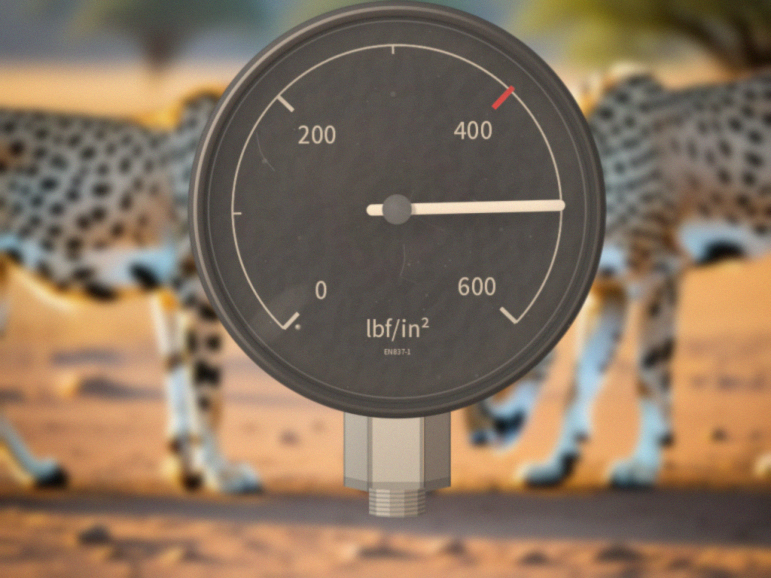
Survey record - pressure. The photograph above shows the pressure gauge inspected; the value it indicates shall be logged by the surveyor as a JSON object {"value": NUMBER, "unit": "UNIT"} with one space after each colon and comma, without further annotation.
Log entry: {"value": 500, "unit": "psi"}
